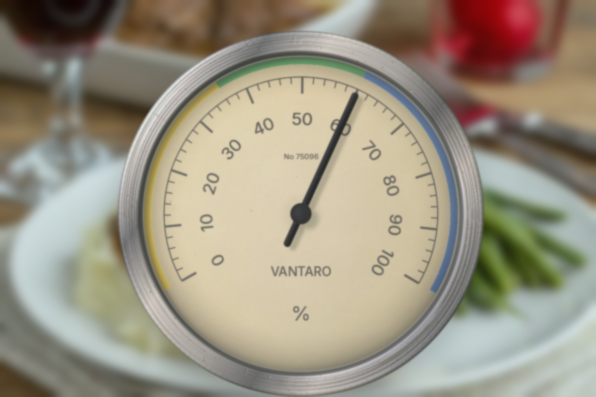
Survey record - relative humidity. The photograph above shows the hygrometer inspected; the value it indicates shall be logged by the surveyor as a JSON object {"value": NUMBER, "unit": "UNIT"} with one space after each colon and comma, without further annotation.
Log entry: {"value": 60, "unit": "%"}
